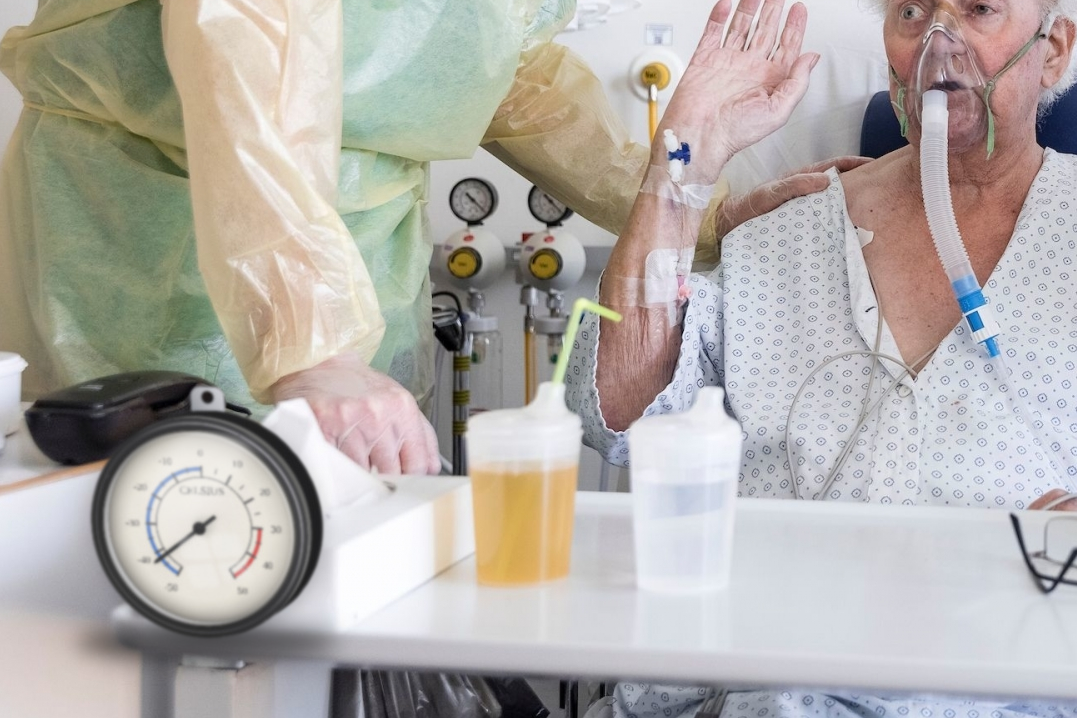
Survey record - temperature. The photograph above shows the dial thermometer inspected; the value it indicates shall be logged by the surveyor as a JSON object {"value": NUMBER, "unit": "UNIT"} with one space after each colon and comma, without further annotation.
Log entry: {"value": -42.5, "unit": "°C"}
